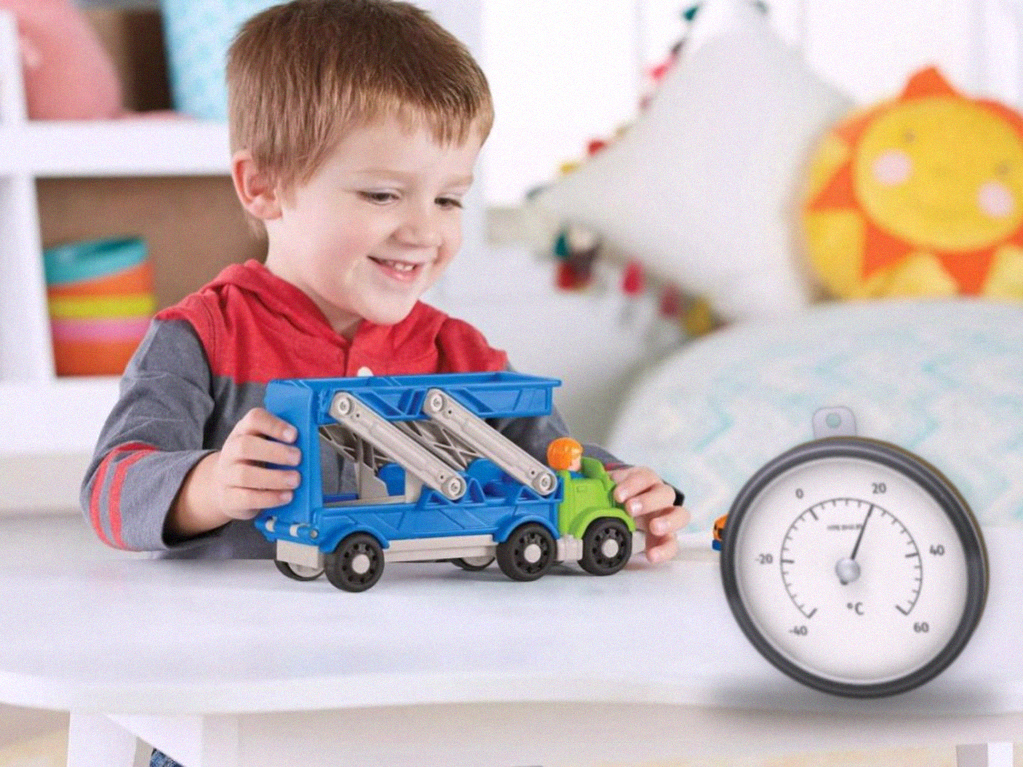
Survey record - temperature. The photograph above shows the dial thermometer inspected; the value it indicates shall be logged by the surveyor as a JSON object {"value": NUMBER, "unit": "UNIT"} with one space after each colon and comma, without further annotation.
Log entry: {"value": 20, "unit": "°C"}
